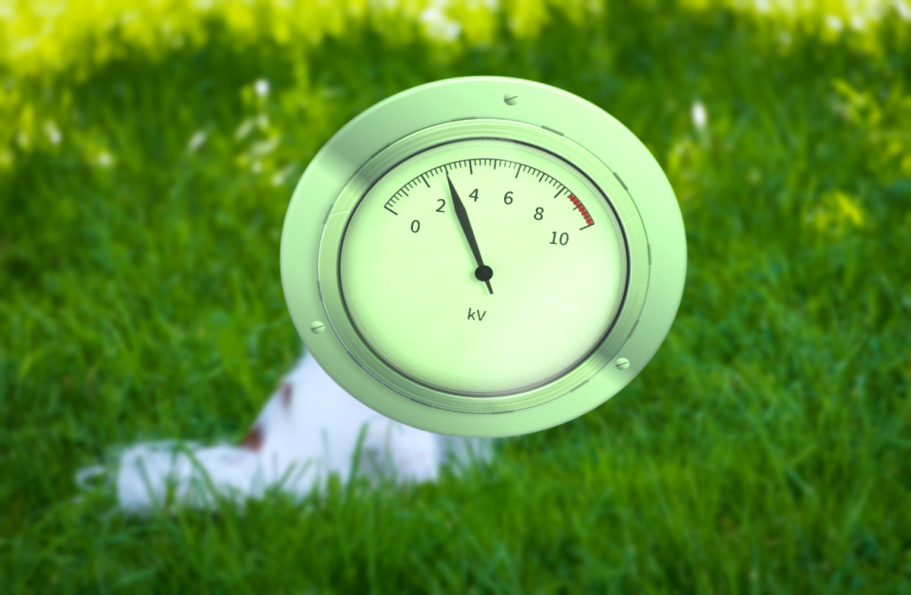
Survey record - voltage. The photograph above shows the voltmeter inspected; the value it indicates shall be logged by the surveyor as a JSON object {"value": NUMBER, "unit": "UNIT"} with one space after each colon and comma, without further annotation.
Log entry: {"value": 3, "unit": "kV"}
